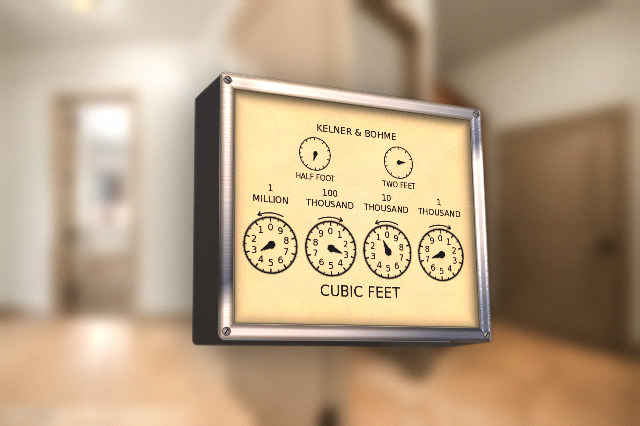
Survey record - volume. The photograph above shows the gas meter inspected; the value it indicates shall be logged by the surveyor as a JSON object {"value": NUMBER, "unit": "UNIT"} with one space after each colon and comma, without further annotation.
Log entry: {"value": 330700, "unit": "ft³"}
